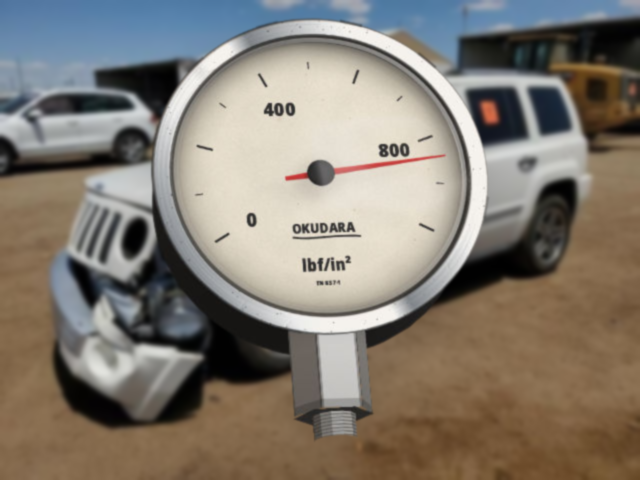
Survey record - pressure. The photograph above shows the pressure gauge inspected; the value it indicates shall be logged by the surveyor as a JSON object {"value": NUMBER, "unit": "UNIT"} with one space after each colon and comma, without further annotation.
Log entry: {"value": 850, "unit": "psi"}
